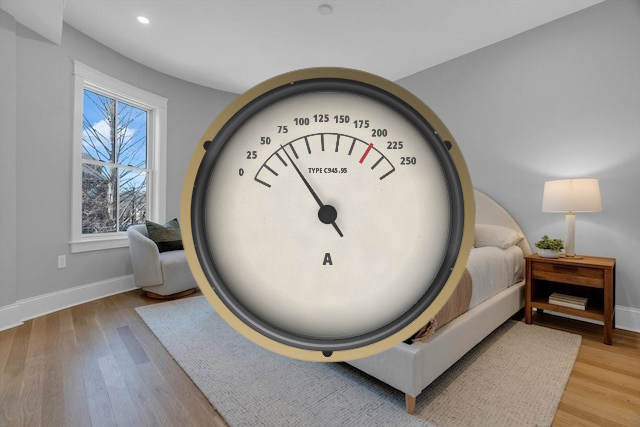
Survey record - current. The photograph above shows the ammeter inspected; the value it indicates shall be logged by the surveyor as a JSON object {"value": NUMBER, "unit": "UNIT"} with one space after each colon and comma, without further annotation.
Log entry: {"value": 62.5, "unit": "A"}
